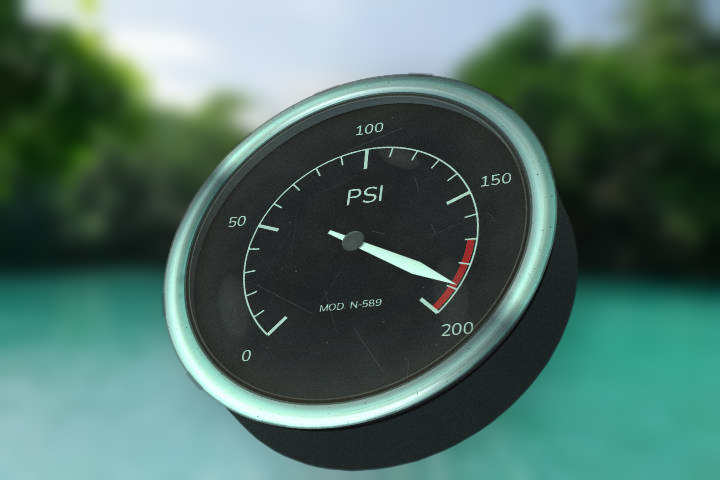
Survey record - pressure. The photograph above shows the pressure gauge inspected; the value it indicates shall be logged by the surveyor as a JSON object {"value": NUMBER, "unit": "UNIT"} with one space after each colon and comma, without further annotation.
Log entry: {"value": 190, "unit": "psi"}
